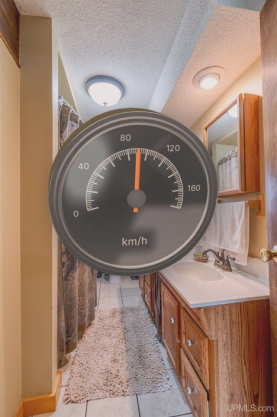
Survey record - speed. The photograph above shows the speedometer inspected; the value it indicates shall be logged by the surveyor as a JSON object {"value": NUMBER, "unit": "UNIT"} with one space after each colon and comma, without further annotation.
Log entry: {"value": 90, "unit": "km/h"}
